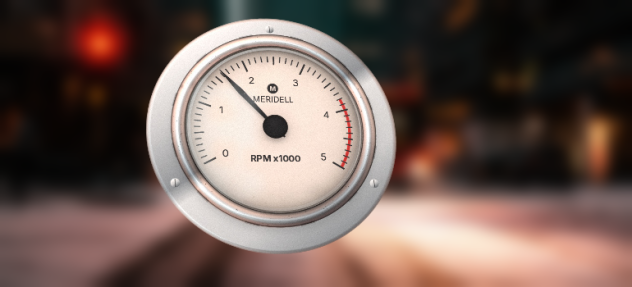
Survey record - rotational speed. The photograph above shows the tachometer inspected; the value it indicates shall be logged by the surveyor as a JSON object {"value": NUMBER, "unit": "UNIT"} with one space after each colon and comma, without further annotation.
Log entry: {"value": 1600, "unit": "rpm"}
